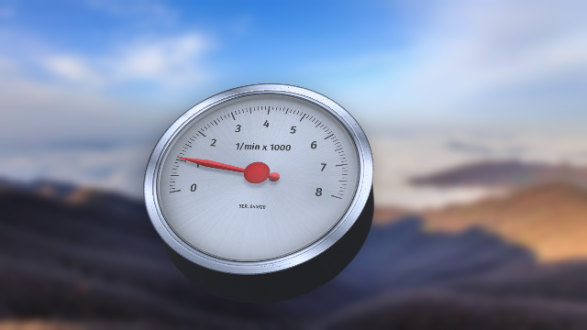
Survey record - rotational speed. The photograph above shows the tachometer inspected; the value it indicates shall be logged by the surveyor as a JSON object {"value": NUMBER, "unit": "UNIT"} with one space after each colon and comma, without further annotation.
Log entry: {"value": 1000, "unit": "rpm"}
